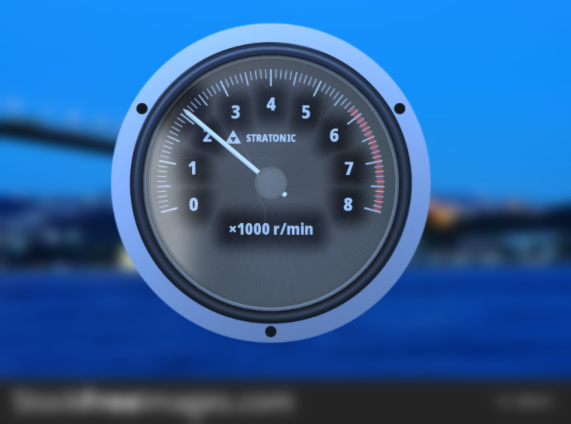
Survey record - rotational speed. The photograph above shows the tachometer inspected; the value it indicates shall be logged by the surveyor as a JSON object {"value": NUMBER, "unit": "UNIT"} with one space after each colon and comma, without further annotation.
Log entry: {"value": 2100, "unit": "rpm"}
